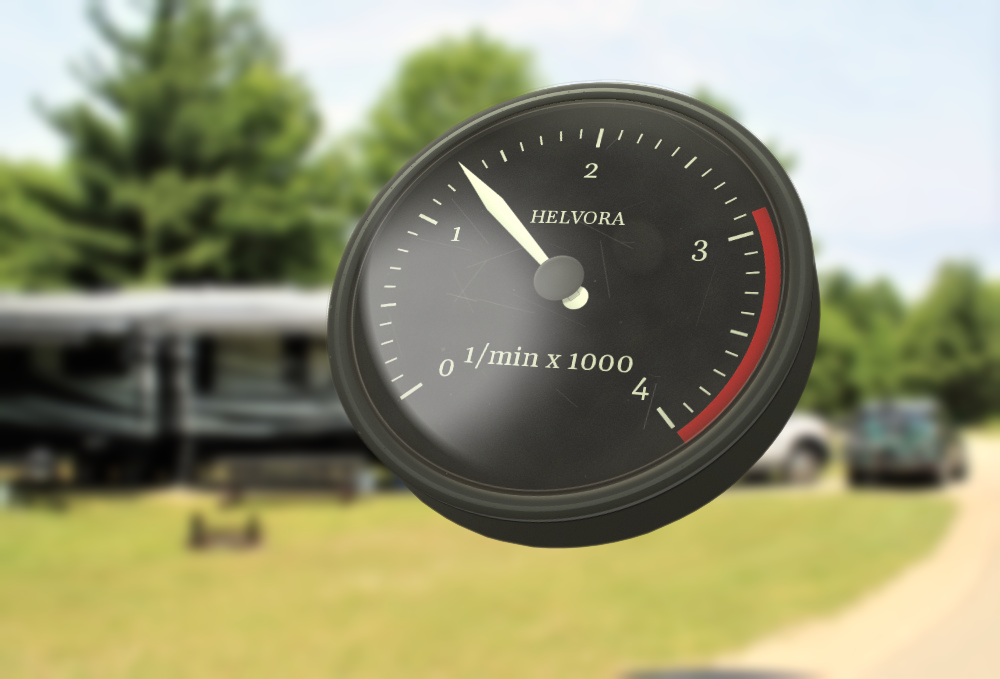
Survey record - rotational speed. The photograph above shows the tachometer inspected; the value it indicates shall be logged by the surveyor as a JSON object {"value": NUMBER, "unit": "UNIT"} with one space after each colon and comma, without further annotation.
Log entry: {"value": 1300, "unit": "rpm"}
